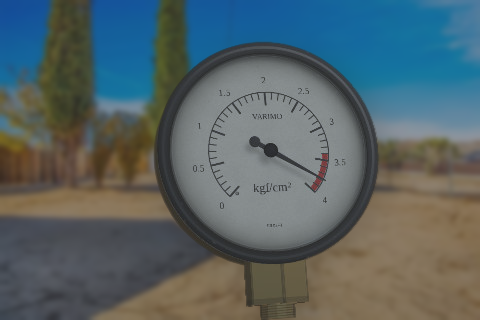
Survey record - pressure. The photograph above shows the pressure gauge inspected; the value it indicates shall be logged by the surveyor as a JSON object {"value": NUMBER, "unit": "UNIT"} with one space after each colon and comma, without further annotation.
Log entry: {"value": 3.8, "unit": "kg/cm²"}
